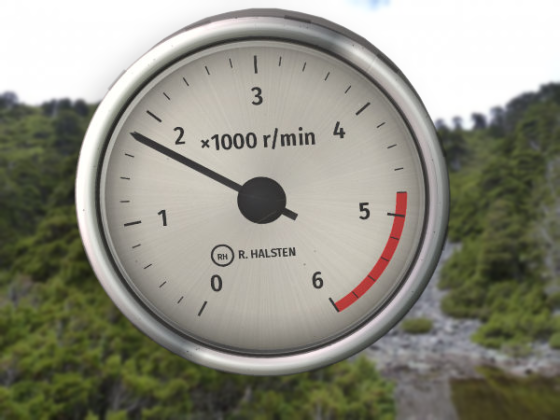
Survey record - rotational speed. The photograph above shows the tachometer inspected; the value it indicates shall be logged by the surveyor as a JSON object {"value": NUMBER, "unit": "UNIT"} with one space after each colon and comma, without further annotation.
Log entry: {"value": 1800, "unit": "rpm"}
